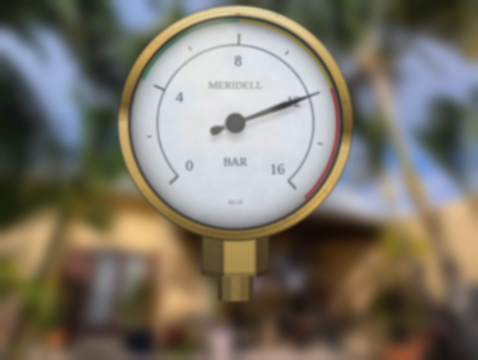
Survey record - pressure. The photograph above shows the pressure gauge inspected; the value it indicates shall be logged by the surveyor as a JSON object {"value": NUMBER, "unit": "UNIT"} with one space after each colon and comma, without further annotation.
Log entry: {"value": 12, "unit": "bar"}
